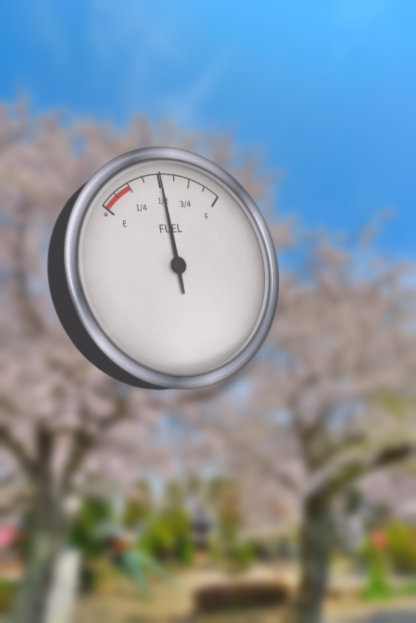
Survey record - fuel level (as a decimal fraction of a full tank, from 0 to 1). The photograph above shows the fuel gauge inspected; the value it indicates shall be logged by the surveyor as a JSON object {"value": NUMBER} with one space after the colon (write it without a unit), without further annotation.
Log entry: {"value": 0.5}
